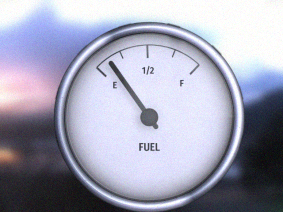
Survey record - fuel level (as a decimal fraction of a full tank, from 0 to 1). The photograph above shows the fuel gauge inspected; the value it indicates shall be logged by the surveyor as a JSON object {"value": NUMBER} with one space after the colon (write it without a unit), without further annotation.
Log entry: {"value": 0.125}
